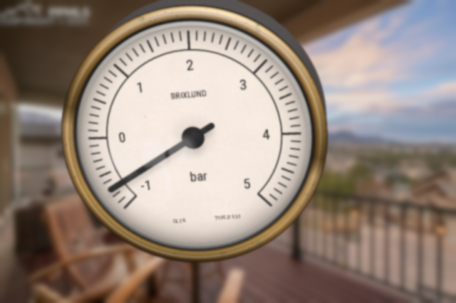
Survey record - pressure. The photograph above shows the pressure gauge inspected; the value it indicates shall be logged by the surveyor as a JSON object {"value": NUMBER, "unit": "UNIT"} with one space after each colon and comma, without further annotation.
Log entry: {"value": -0.7, "unit": "bar"}
